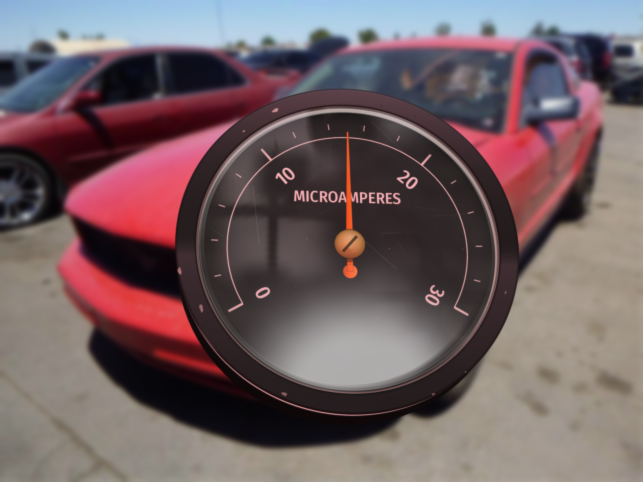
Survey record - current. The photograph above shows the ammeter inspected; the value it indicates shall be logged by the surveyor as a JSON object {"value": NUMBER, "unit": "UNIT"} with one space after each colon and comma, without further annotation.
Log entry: {"value": 15, "unit": "µA"}
